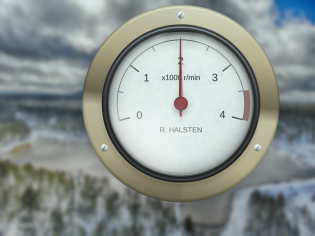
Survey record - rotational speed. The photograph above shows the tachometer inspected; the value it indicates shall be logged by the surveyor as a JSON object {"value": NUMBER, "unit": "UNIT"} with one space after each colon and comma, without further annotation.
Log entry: {"value": 2000, "unit": "rpm"}
